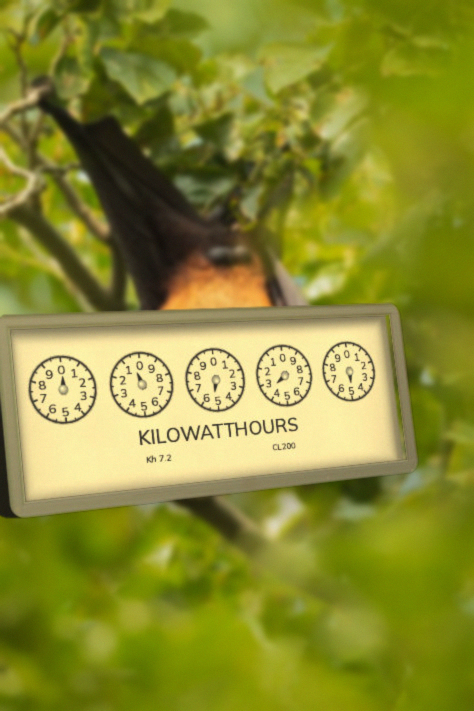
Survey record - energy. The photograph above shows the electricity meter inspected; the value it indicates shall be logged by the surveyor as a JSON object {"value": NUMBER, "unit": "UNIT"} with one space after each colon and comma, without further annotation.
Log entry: {"value": 535, "unit": "kWh"}
